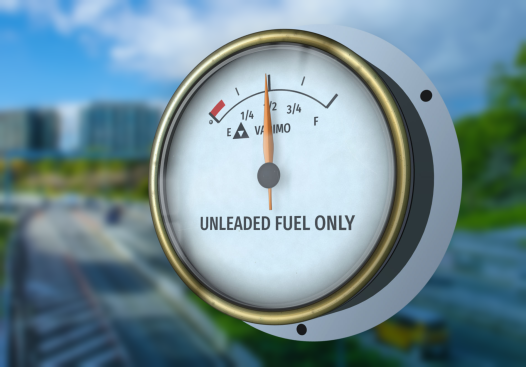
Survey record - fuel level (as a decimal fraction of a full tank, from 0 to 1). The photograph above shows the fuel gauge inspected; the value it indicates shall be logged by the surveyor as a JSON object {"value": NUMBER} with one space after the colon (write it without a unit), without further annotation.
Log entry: {"value": 0.5}
